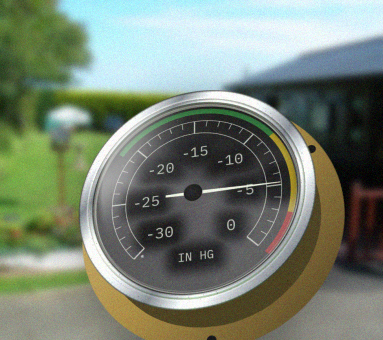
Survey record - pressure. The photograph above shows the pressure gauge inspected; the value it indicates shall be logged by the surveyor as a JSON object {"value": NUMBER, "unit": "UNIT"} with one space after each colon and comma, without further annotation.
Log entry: {"value": -5, "unit": "inHg"}
